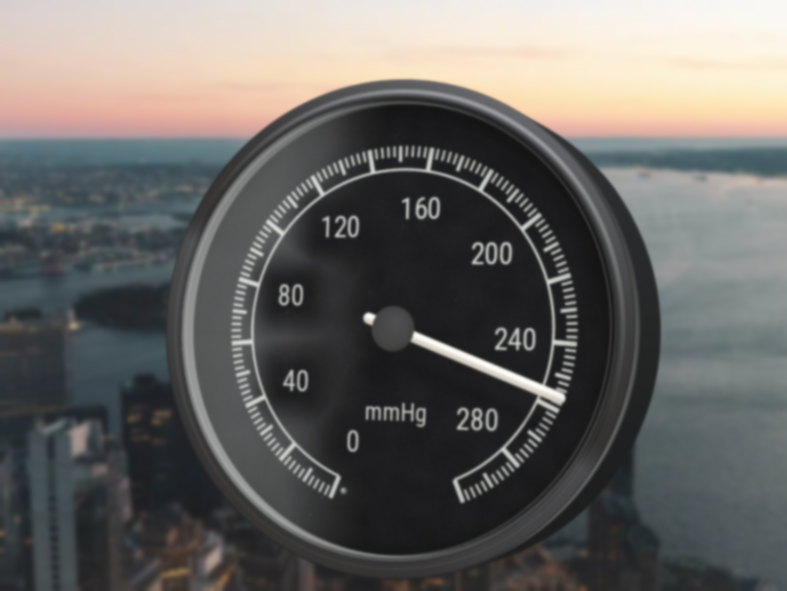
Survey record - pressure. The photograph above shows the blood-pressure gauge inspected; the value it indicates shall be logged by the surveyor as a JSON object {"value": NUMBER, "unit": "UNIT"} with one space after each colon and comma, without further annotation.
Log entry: {"value": 256, "unit": "mmHg"}
